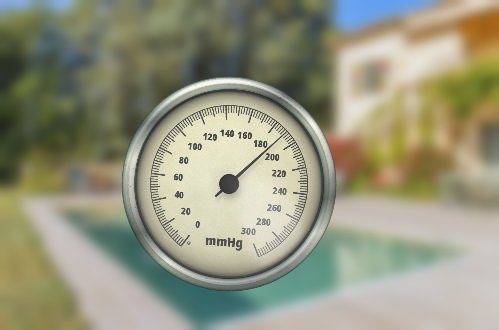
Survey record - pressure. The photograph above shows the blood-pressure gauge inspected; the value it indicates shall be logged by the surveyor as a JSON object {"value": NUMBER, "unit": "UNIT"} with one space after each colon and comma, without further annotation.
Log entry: {"value": 190, "unit": "mmHg"}
